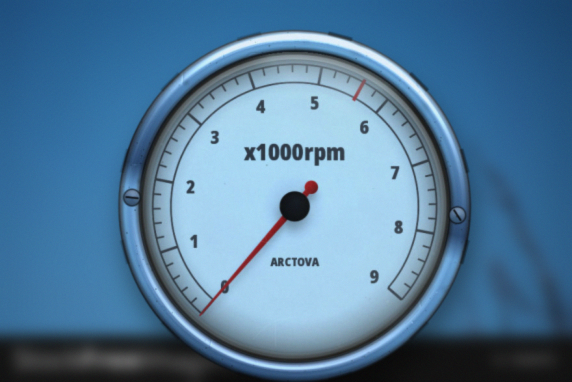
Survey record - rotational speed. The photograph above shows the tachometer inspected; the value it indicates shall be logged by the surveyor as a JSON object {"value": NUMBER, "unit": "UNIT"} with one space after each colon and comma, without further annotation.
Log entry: {"value": 0, "unit": "rpm"}
